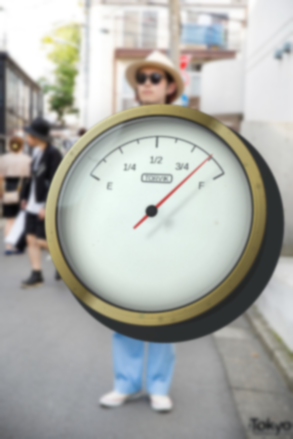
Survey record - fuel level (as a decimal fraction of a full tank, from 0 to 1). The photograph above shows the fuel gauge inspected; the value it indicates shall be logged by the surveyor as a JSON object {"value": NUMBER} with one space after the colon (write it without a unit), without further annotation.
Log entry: {"value": 0.875}
